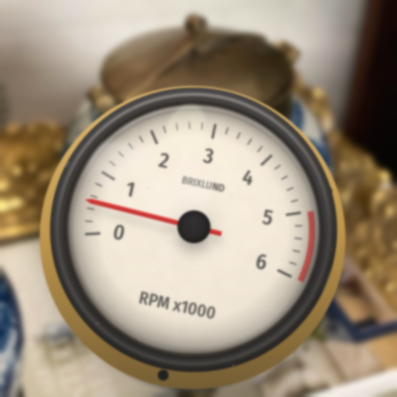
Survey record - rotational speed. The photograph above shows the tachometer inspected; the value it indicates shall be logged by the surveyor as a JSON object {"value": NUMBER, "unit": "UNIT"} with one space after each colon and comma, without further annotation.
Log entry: {"value": 500, "unit": "rpm"}
